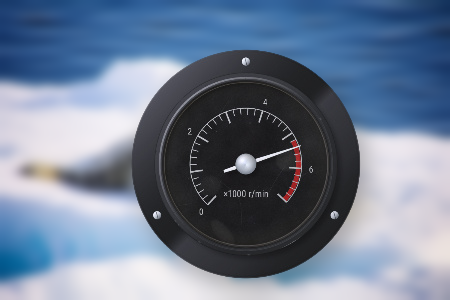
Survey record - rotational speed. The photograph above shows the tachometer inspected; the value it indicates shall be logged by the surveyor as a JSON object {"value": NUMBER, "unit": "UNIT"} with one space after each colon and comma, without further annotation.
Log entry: {"value": 5400, "unit": "rpm"}
